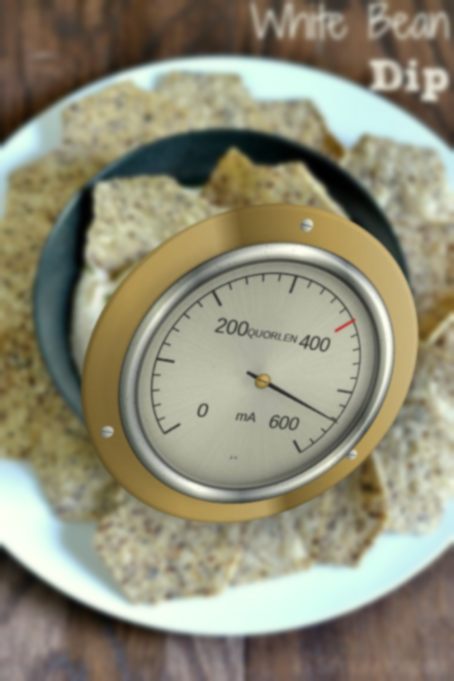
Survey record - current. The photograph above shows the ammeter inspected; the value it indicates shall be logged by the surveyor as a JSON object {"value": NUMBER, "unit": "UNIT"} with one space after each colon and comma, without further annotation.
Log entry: {"value": 540, "unit": "mA"}
